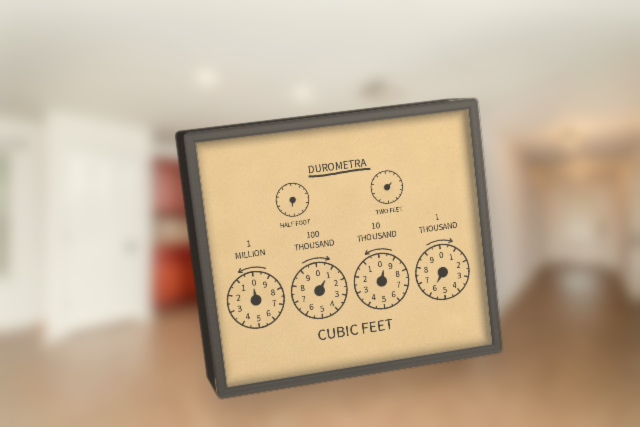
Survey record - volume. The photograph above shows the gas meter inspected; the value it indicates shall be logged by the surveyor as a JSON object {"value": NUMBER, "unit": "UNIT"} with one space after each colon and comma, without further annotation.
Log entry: {"value": 9600, "unit": "ft³"}
